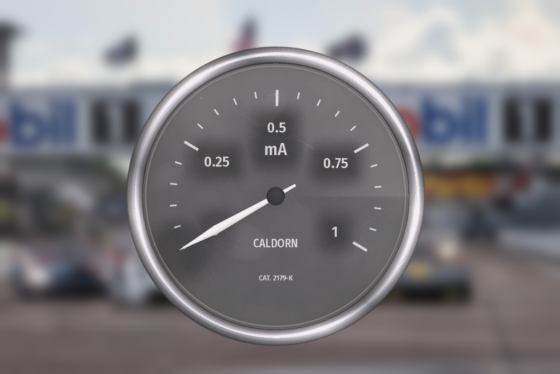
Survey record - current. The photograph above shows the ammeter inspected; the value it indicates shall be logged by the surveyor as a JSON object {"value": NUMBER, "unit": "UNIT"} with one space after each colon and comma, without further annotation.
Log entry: {"value": 0, "unit": "mA"}
